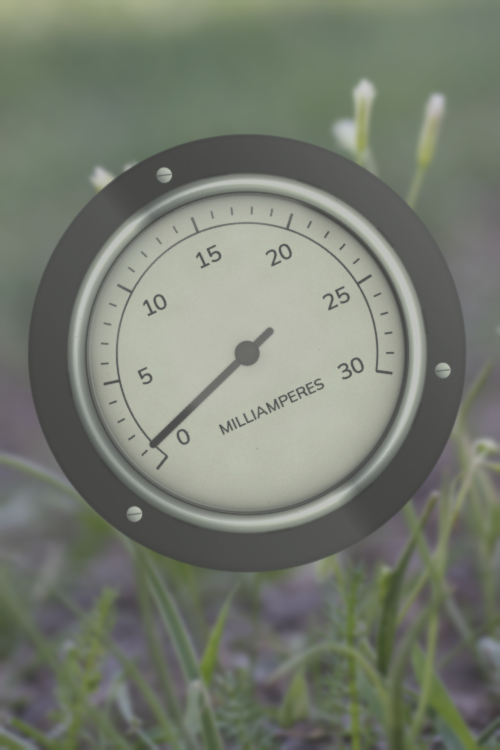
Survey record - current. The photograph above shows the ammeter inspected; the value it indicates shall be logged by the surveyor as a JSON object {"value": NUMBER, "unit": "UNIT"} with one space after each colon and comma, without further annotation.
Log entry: {"value": 1, "unit": "mA"}
